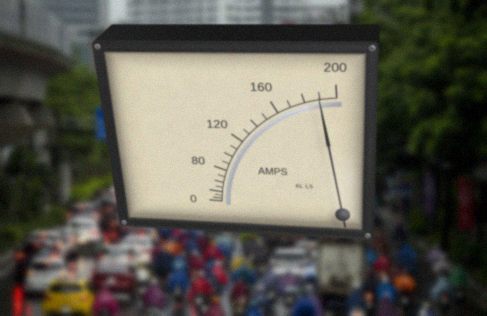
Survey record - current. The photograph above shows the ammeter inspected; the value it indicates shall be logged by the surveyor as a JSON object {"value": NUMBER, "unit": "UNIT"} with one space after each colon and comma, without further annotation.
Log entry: {"value": 190, "unit": "A"}
